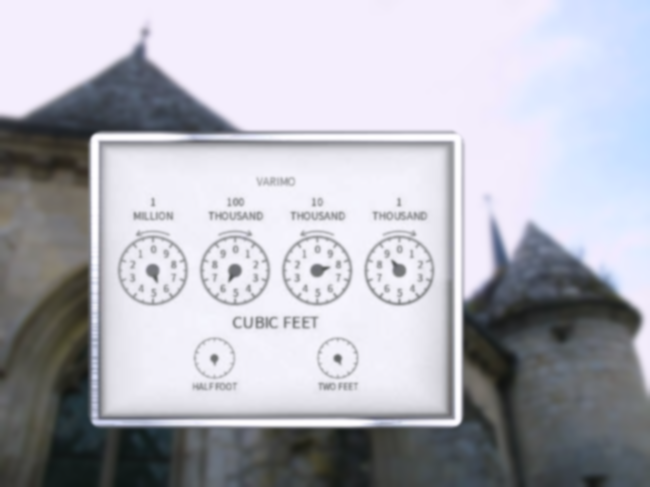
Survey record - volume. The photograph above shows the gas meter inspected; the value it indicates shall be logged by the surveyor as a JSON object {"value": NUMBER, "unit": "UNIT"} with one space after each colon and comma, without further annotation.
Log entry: {"value": 557900, "unit": "ft³"}
